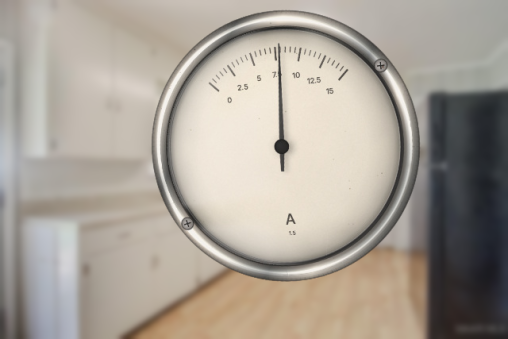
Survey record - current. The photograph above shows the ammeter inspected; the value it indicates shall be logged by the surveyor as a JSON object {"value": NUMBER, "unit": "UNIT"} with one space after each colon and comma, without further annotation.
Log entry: {"value": 8, "unit": "A"}
